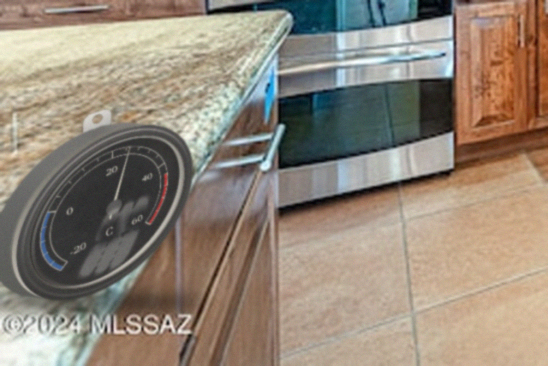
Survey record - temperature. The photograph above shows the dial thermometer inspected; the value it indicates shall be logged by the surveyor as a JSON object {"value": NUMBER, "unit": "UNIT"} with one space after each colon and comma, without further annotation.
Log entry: {"value": 24, "unit": "°C"}
